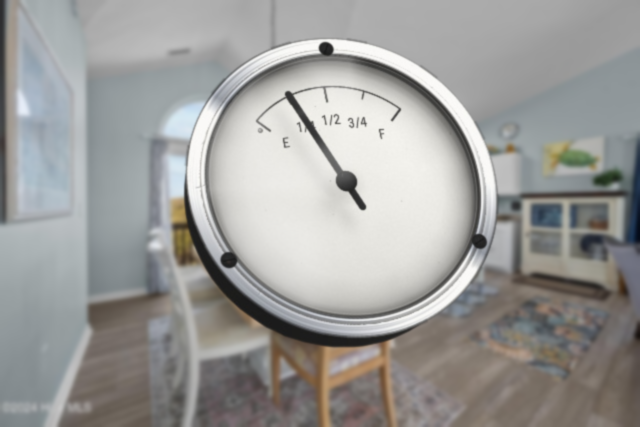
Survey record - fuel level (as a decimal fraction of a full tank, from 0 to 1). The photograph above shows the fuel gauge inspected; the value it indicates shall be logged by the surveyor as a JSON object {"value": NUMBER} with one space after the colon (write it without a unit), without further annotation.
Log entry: {"value": 0.25}
